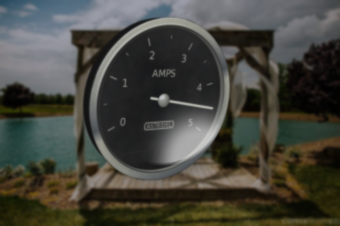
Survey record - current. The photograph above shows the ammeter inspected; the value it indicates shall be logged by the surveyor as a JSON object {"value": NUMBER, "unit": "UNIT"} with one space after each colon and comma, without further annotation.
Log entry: {"value": 4.5, "unit": "A"}
